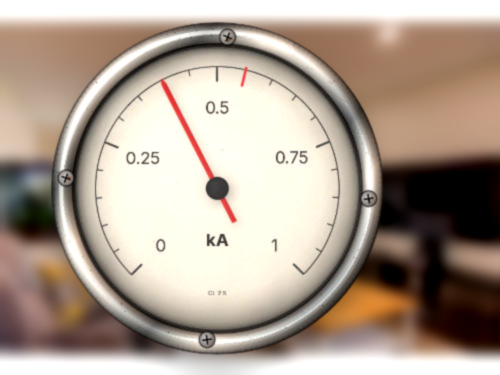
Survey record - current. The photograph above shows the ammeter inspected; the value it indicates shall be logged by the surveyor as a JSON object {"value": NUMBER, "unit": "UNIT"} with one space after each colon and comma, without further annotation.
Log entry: {"value": 0.4, "unit": "kA"}
